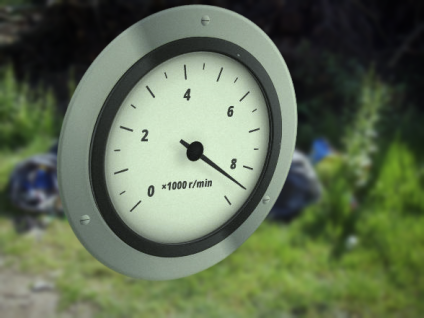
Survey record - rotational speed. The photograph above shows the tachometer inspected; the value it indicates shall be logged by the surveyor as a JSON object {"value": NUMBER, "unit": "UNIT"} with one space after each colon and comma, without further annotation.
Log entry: {"value": 8500, "unit": "rpm"}
